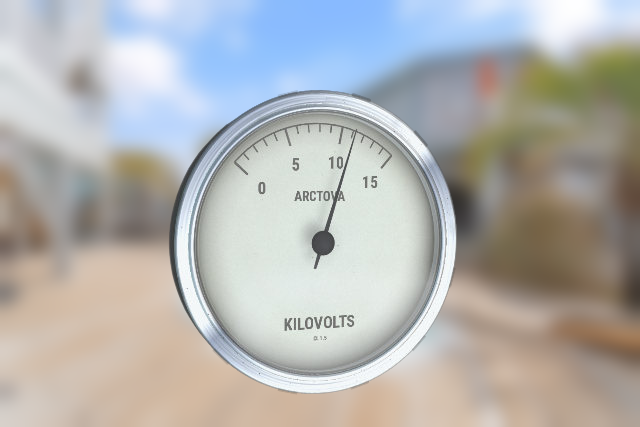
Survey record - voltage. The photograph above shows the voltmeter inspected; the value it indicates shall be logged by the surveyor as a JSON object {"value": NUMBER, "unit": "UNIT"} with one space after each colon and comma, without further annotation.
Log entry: {"value": 11, "unit": "kV"}
